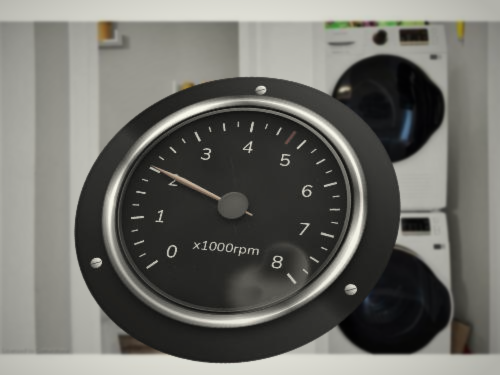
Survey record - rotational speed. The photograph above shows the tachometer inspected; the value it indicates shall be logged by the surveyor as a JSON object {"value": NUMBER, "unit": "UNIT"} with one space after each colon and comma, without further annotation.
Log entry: {"value": 2000, "unit": "rpm"}
